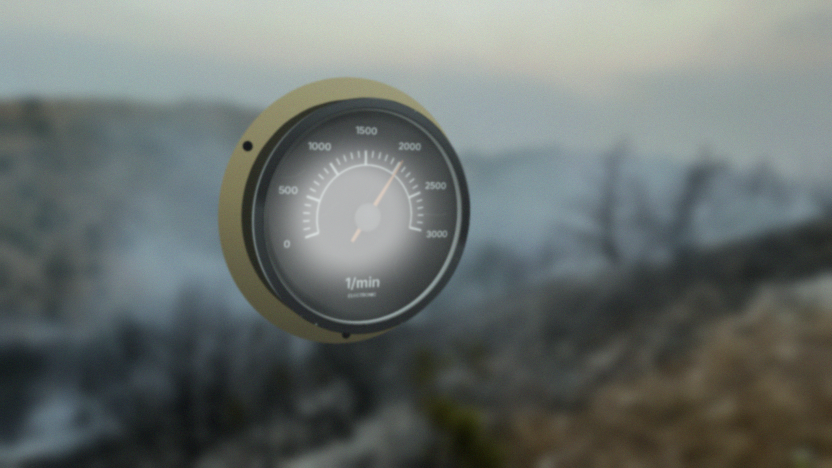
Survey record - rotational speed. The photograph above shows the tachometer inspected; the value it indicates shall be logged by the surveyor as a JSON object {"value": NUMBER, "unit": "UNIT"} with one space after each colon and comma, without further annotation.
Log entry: {"value": 2000, "unit": "rpm"}
